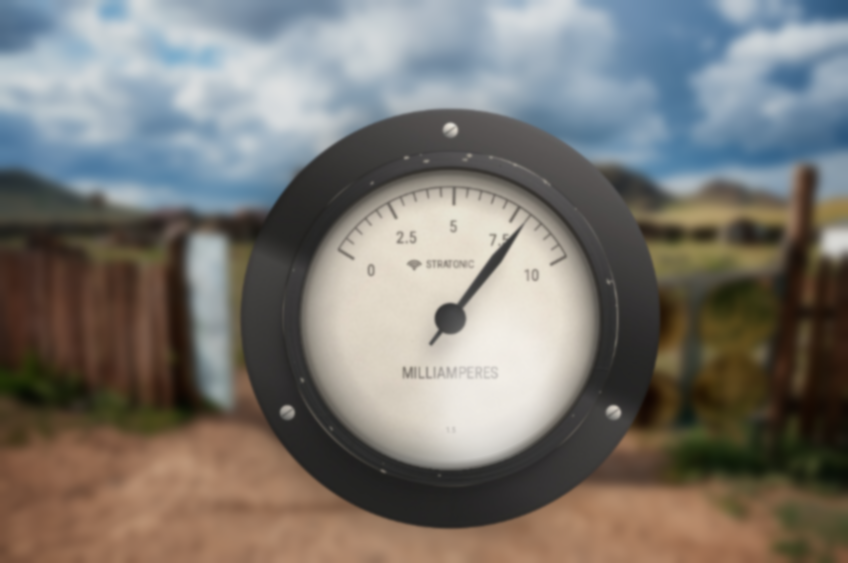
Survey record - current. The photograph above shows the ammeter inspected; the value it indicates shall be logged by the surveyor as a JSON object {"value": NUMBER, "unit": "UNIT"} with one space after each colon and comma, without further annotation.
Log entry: {"value": 8, "unit": "mA"}
